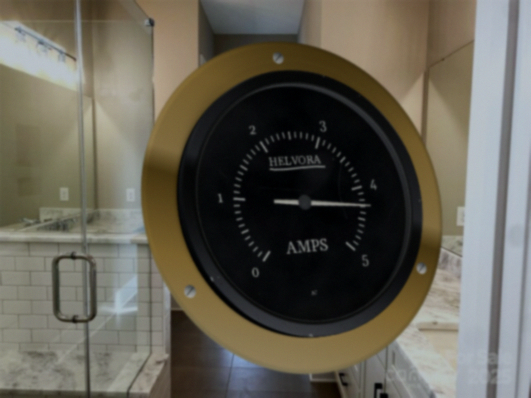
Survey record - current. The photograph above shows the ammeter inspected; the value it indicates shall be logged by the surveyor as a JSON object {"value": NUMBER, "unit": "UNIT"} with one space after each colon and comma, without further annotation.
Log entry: {"value": 4.3, "unit": "A"}
